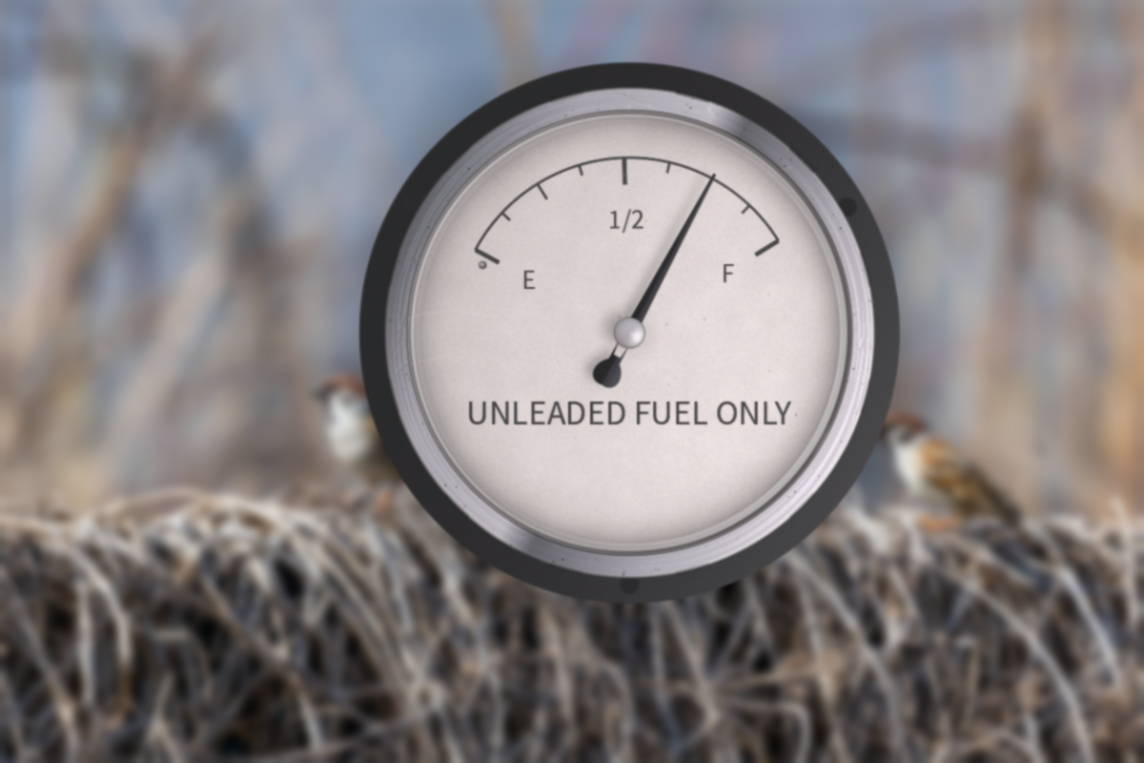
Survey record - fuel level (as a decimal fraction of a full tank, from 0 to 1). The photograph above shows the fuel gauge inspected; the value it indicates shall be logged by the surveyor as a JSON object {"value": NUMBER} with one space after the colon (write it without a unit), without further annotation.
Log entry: {"value": 0.75}
